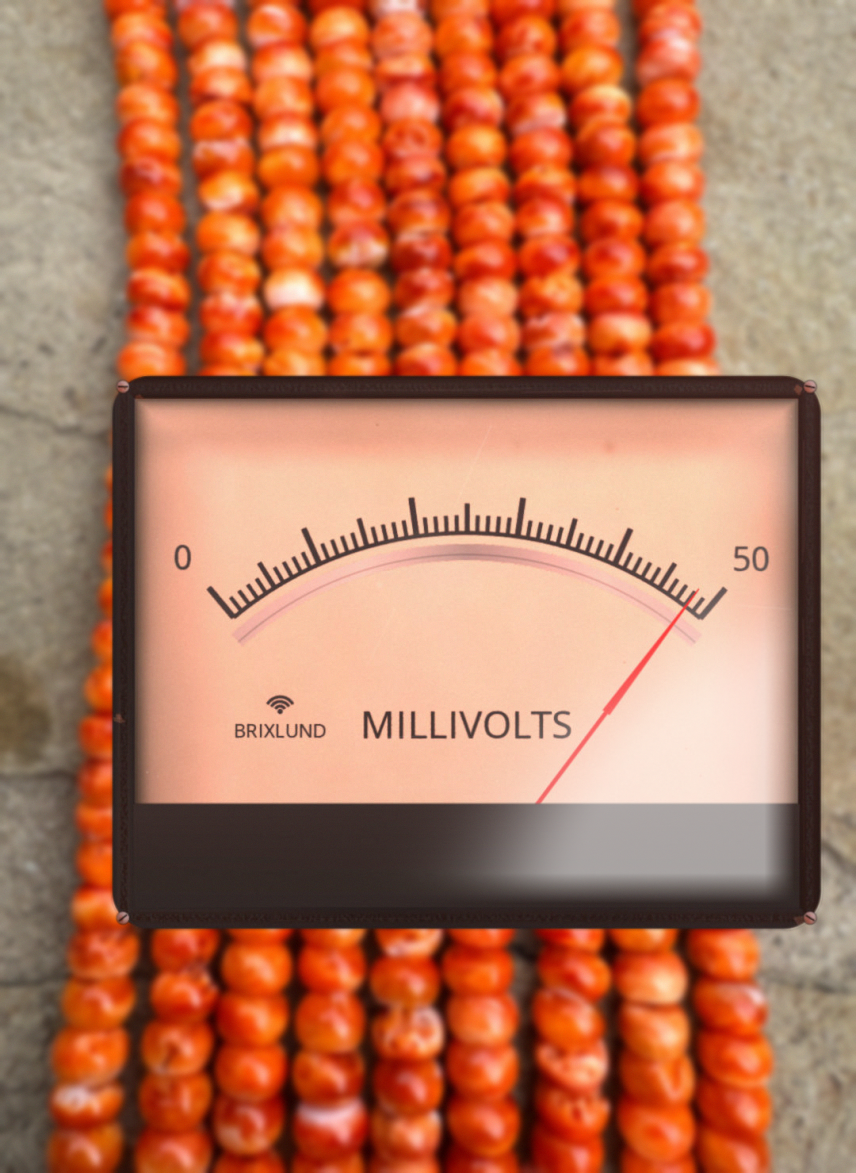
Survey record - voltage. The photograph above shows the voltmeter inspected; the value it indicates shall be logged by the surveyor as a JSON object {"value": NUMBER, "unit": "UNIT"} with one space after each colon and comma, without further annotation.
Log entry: {"value": 48, "unit": "mV"}
